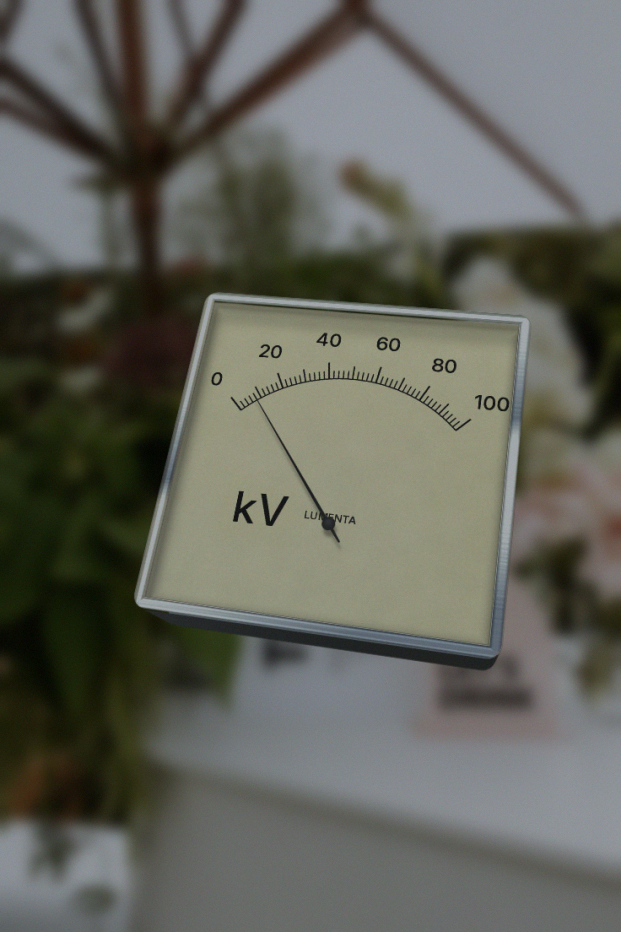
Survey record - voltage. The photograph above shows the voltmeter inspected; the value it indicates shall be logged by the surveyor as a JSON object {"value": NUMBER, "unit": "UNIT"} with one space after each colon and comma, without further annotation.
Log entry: {"value": 8, "unit": "kV"}
